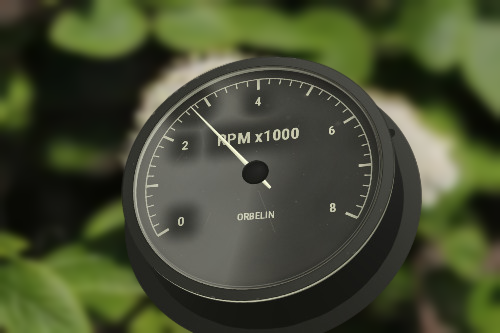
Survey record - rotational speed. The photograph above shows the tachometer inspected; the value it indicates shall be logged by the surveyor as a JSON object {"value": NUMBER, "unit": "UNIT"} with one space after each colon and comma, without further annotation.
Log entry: {"value": 2700, "unit": "rpm"}
